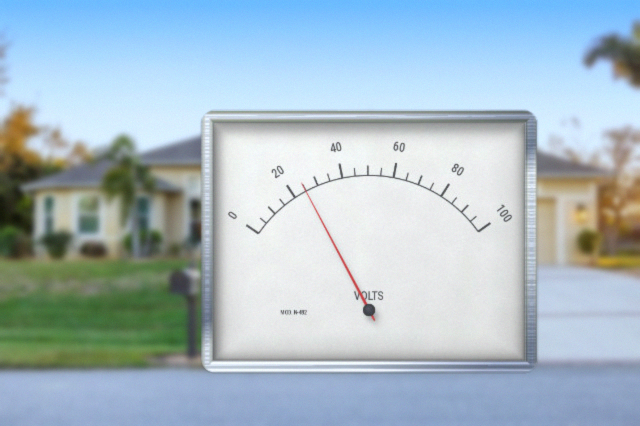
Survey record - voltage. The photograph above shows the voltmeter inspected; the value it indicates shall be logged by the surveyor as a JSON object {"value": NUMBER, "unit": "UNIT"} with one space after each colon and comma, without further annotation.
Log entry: {"value": 25, "unit": "V"}
